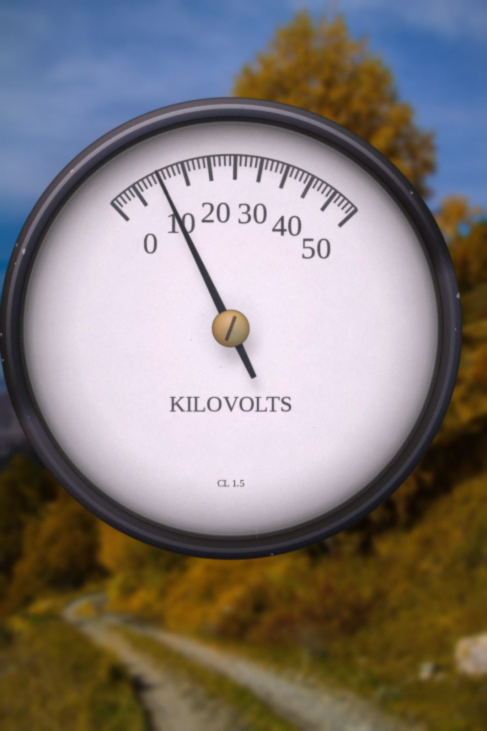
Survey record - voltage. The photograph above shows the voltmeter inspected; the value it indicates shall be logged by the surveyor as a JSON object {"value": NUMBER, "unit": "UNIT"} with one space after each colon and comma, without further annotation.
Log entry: {"value": 10, "unit": "kV"}
